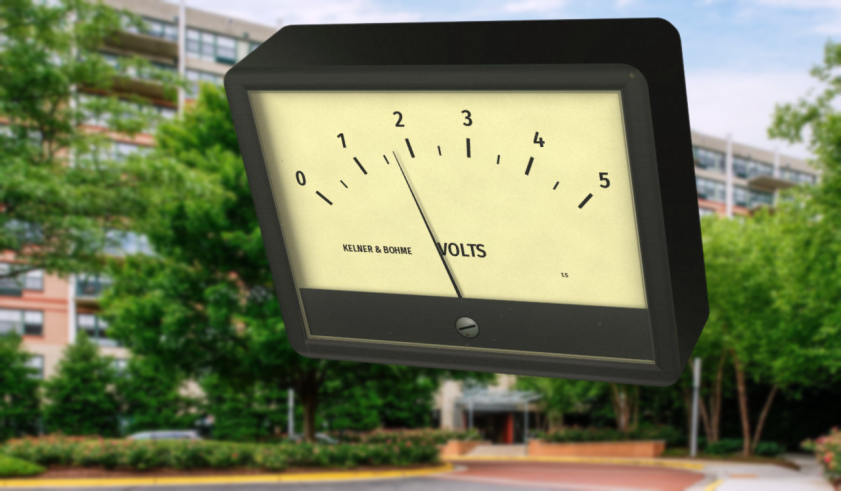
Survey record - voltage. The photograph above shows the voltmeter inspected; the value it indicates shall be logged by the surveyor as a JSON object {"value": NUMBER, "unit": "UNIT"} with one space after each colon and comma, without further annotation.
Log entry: {"value": 1.75, "unit": "V"}
